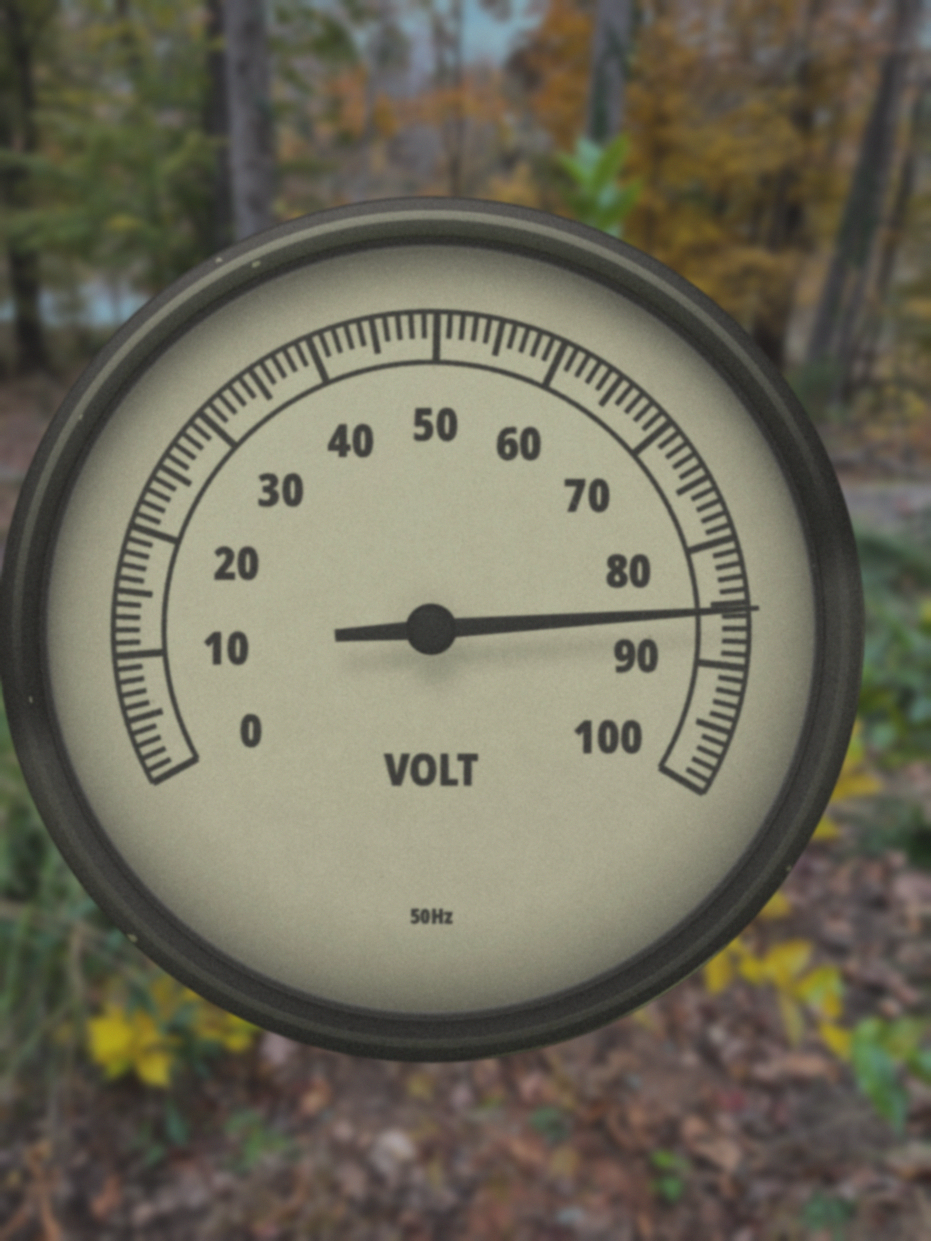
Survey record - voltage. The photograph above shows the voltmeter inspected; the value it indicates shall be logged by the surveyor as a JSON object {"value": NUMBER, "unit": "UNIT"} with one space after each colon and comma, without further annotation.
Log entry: {"value": 85.5, "unit": "V"}
